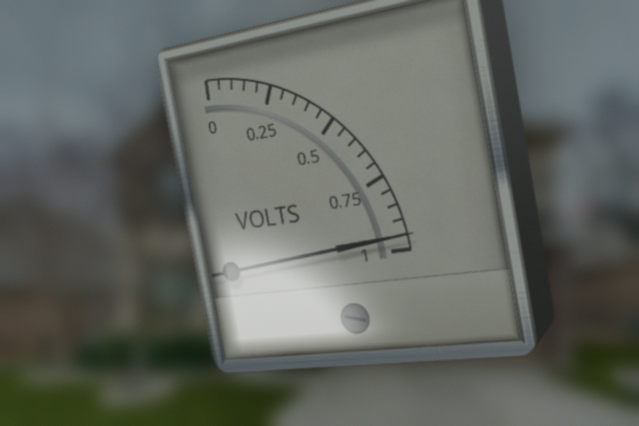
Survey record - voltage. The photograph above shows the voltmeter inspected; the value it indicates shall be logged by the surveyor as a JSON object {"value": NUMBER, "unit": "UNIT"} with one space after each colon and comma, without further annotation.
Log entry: {"value": 0.95, "unit": "V"}
